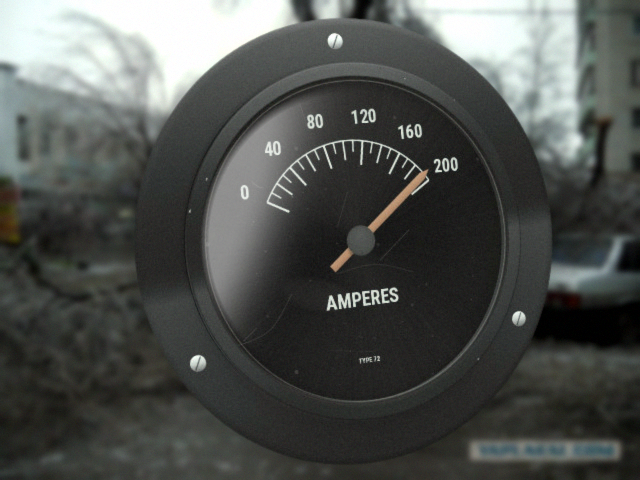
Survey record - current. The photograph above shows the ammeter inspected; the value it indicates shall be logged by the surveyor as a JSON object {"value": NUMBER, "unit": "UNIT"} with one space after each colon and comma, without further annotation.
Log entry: {"value": 190, "unit": "A"}
